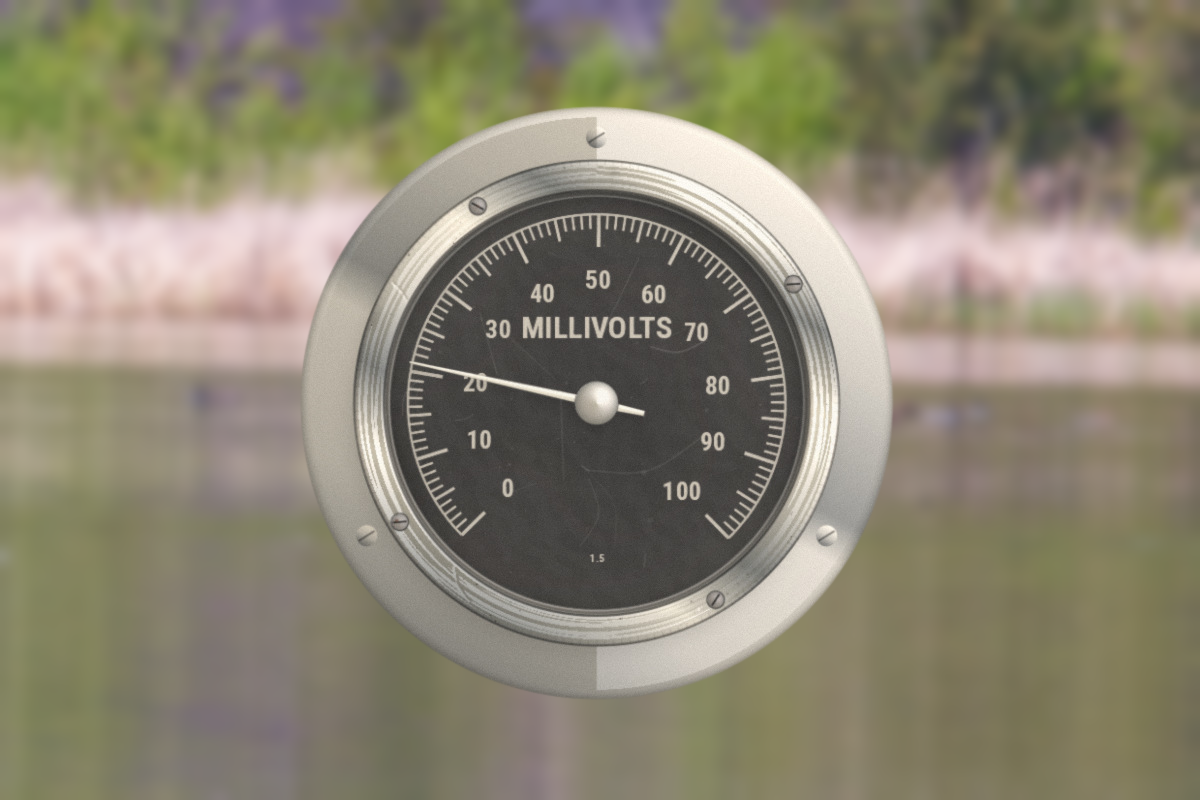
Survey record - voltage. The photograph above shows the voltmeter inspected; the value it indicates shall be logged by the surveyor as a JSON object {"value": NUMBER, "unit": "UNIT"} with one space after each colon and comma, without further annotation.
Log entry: {"value": 21, "unit": "mV"}
